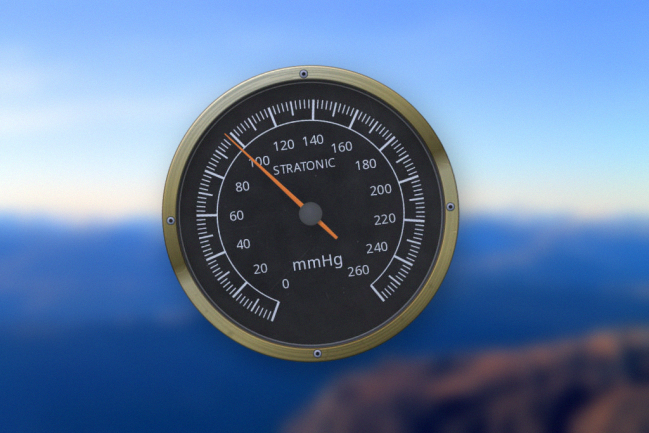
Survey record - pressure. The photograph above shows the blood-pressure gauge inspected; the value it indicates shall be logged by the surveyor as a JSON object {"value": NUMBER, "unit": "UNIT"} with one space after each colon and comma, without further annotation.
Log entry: {"value": 98, "unit": "mmHg"}
